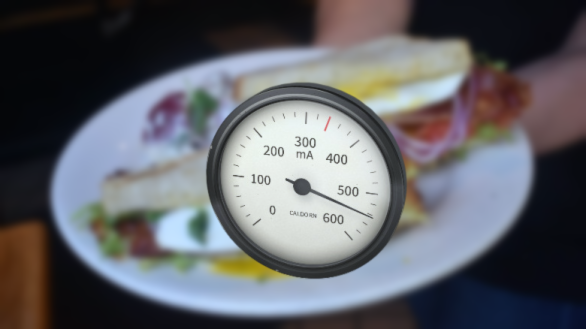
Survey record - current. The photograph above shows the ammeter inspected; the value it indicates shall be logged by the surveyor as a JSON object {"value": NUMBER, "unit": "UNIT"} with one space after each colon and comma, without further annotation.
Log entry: {"value": 540, "unit": "mA"}
